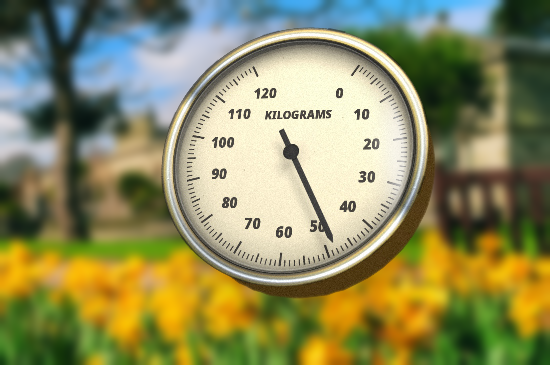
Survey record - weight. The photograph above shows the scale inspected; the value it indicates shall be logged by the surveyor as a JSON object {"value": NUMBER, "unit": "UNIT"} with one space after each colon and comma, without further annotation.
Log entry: {"value": 48, "unit": "kg"}
